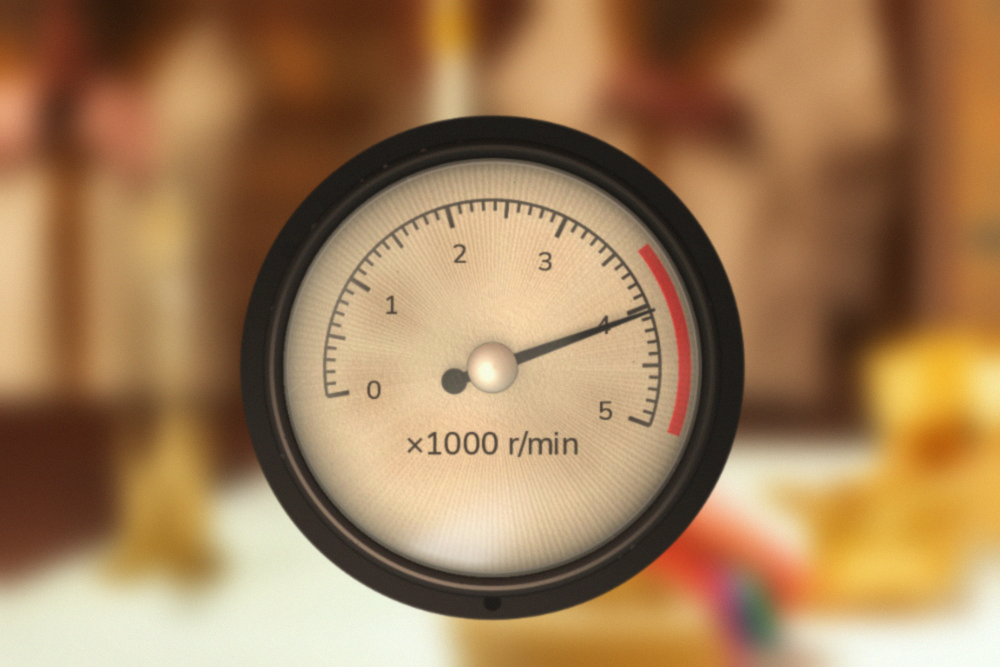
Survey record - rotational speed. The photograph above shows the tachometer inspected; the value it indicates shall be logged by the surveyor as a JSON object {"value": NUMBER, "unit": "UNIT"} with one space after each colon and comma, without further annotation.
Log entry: {"value": 4050, "unit": "rpm"}
